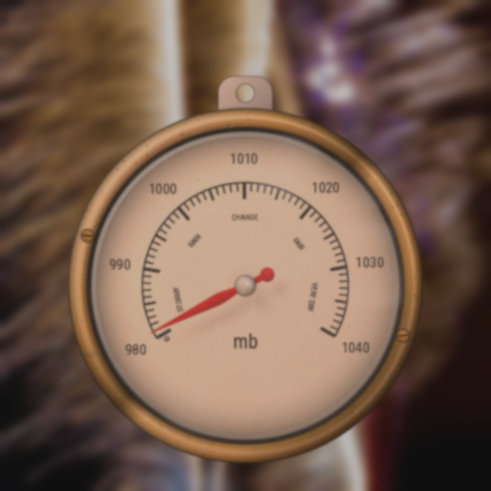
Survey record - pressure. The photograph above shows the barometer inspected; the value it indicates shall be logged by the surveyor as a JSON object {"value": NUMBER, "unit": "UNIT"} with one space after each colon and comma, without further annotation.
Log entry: {"value": 981, "unit": "mbar"}
